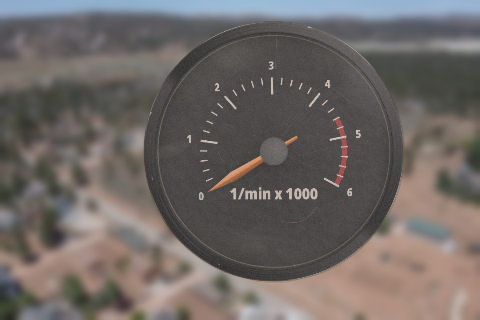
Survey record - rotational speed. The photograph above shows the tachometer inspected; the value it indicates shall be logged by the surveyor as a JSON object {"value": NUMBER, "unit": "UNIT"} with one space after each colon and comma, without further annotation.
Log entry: {"value": 0, "unit": "rpm"}
